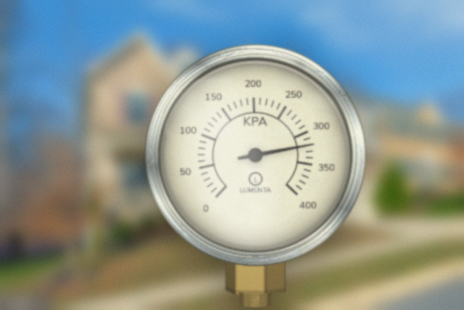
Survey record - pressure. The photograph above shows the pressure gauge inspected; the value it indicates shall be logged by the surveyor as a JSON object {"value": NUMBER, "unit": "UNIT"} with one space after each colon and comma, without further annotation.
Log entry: {"value": 320, "unit": "kPa"}
